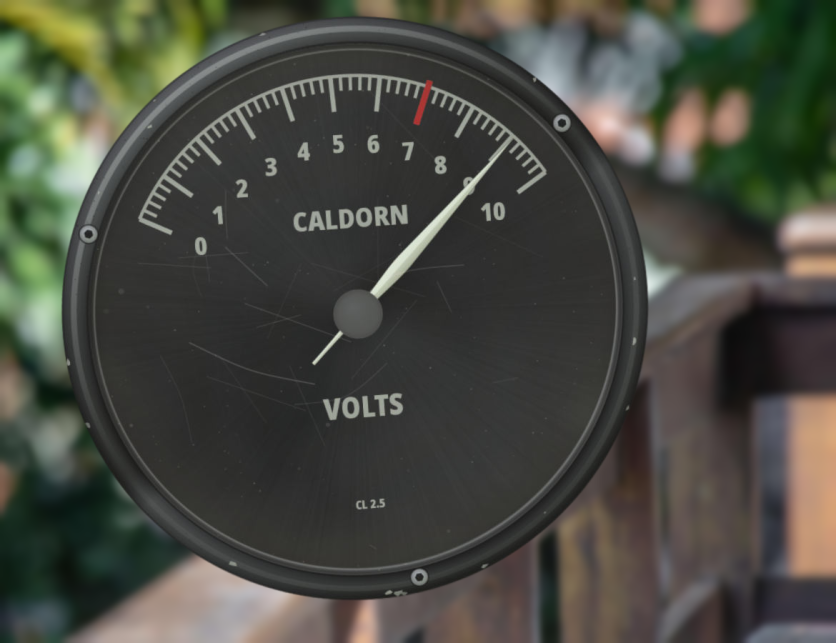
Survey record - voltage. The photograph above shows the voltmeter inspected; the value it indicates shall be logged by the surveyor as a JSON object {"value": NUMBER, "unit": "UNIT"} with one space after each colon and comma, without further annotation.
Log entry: {"value": 9, "unit": "V"}
